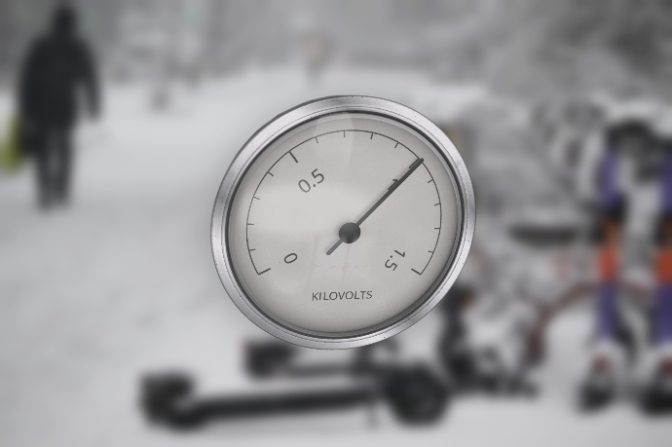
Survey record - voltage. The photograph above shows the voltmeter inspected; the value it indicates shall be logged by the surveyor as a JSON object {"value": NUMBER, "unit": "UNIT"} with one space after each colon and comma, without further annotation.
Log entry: {"value": 1, "unit": "kV"}
